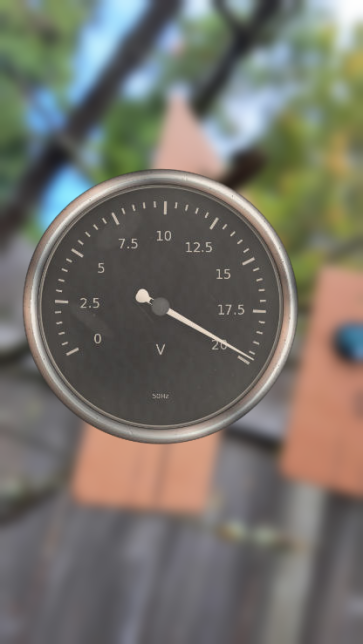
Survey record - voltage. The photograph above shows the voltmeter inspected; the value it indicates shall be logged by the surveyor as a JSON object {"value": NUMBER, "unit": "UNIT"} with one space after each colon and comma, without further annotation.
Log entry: {"value": 19.75, "unit": "V"}
